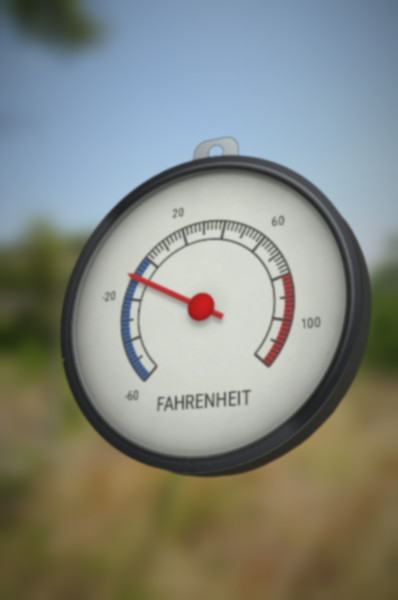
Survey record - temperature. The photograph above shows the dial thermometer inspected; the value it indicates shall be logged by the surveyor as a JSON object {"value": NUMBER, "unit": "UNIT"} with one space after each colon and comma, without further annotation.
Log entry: {"value": -10, "unit": "°F"}
